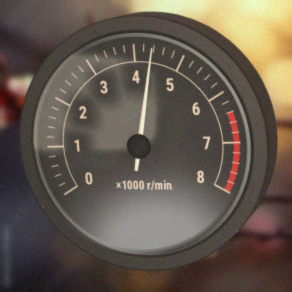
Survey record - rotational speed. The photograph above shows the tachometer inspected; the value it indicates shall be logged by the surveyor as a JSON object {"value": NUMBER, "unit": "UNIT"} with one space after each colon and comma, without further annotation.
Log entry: {"value": 4400, "unit": "rpm"}
